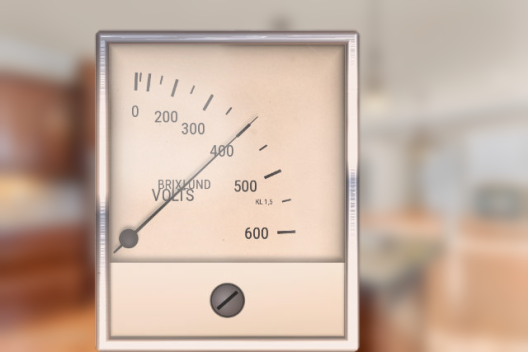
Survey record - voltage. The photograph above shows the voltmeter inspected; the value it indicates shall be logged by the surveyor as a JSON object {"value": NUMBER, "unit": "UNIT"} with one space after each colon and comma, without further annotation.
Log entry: {"value": 400, "unit": "V"}
